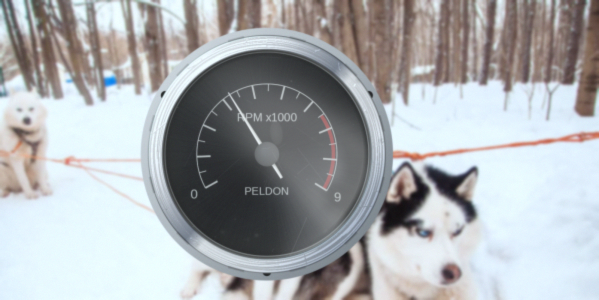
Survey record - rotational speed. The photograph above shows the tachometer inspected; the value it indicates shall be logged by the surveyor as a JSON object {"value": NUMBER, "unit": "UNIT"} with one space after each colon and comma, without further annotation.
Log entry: {"value": 3250, "unit": "rpm"}
